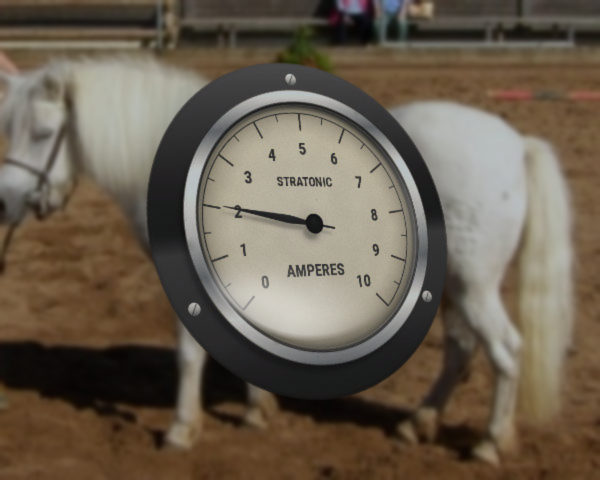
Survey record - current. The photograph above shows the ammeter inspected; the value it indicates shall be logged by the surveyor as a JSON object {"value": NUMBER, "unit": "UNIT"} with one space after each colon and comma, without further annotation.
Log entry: {"value": 2, "unit": "A"}
